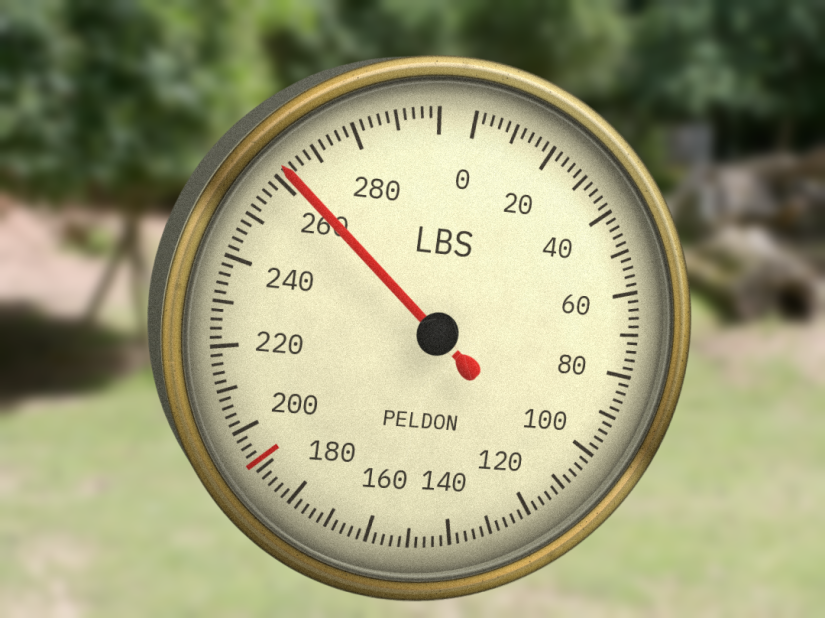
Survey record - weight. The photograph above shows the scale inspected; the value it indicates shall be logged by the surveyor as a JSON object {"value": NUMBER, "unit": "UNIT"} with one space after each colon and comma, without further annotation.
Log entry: {"value": 262, "unit": "lb"}
